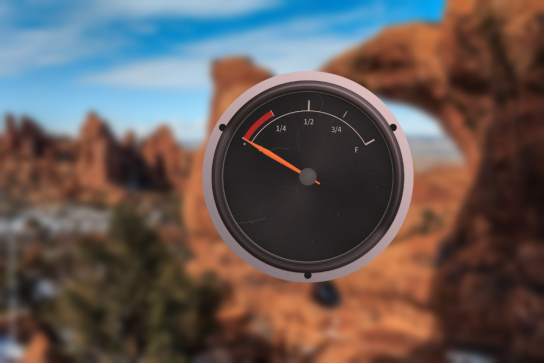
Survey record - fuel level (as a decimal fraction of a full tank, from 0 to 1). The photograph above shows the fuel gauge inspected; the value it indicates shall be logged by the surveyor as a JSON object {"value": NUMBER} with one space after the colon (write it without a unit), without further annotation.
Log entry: {"value": 0}
